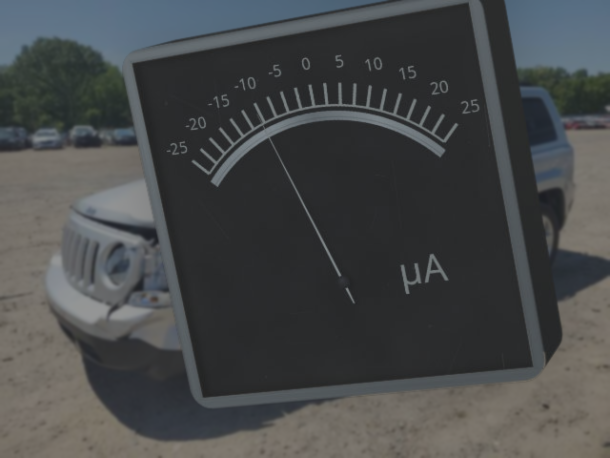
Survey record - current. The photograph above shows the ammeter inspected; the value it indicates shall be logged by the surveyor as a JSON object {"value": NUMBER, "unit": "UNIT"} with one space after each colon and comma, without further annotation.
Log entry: {"value": -10, "unit": "µA"}
